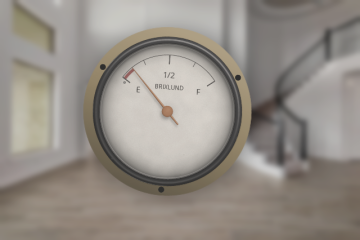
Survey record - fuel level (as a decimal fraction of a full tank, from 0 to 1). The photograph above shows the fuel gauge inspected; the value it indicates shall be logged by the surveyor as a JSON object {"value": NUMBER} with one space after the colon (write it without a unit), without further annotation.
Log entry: {"value": 0.125}
